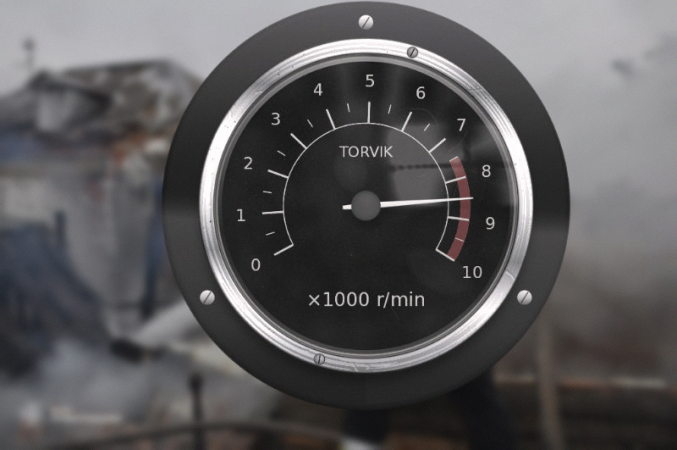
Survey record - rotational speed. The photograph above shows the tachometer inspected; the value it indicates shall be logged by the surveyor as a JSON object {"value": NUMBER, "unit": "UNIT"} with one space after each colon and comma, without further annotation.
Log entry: {"value": 8500, "unit": "rpm"}
